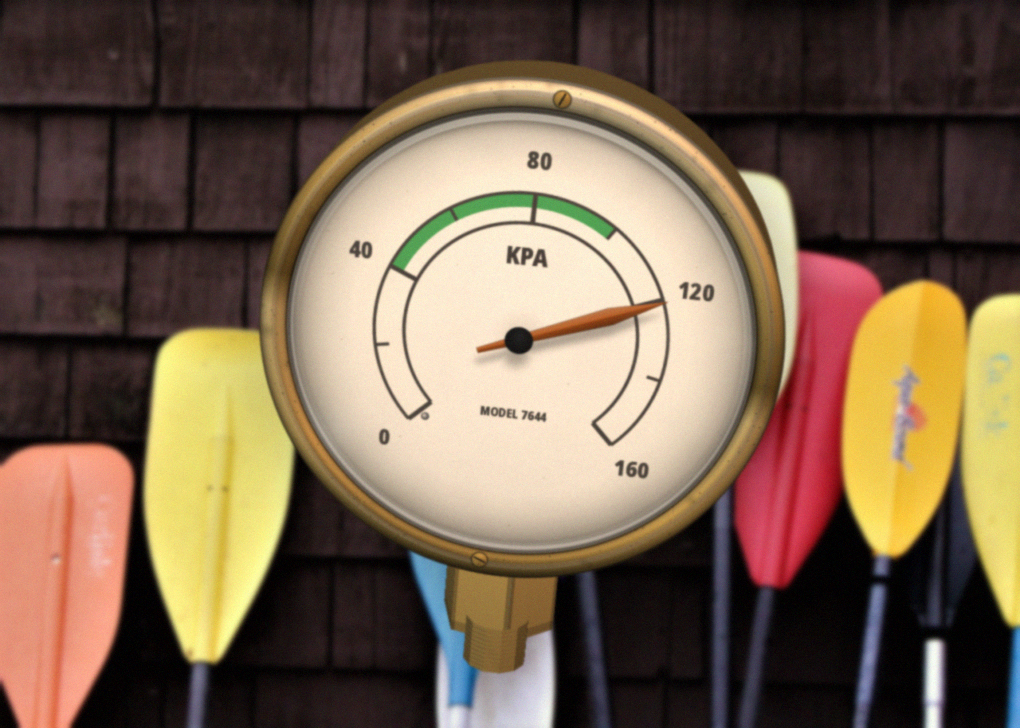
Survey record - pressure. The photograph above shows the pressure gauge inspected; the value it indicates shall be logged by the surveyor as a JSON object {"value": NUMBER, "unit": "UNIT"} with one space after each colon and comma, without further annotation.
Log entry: {"value": 120, "unit": "kPa"}
